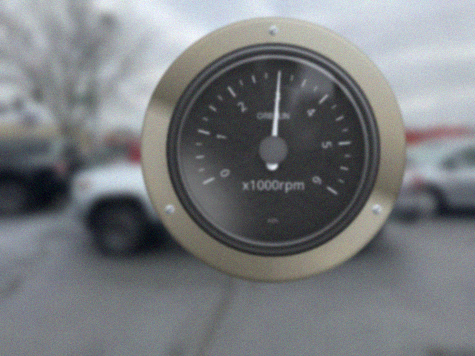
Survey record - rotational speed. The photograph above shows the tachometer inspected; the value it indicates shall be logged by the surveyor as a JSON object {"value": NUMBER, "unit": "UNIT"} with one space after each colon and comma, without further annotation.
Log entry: {"value": 3000, "unit": "rpm"}
